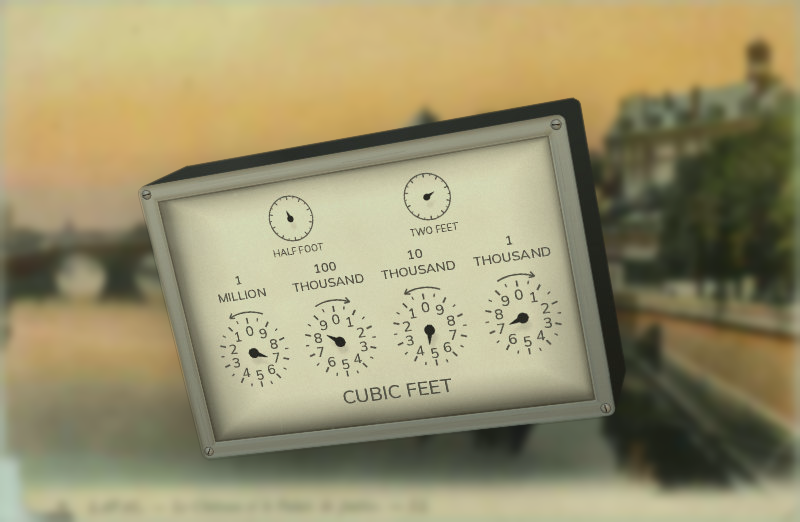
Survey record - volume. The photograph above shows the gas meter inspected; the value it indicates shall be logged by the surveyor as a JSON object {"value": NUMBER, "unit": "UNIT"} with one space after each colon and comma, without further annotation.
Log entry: {"value": 684700, "unit": "ft³"}
